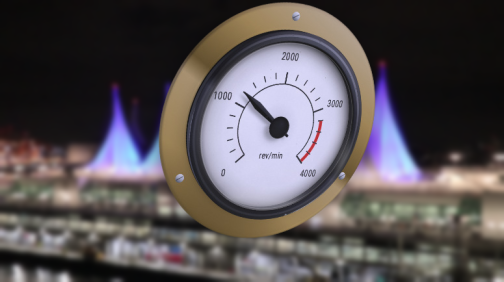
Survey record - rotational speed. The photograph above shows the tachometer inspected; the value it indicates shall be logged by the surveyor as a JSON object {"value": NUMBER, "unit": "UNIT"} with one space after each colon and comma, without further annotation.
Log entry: {"value": 1200, "unit": "rpm"}
